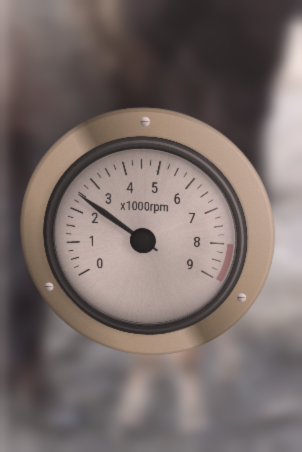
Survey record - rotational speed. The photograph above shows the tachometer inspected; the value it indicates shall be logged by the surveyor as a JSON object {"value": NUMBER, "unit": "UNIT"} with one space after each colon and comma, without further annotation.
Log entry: {"value": 2500, "unit": "rpm"}
